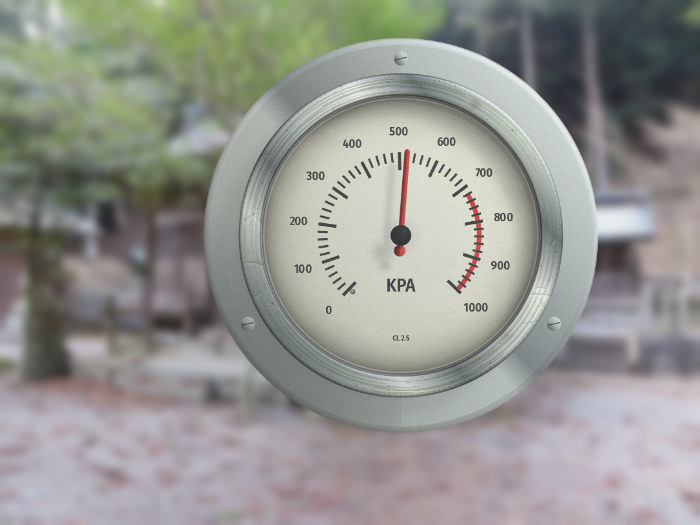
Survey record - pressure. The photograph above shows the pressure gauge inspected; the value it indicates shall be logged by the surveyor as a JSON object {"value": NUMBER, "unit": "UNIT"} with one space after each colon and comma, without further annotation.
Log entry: {"value": 520, "unit": "kPa"}
